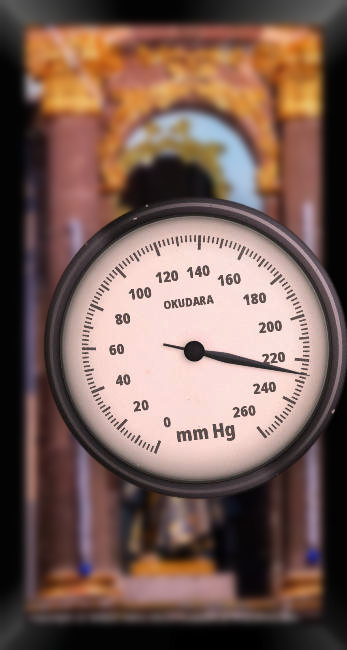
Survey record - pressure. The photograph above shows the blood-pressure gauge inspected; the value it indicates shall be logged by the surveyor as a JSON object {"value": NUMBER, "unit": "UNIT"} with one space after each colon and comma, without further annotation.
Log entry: {"value": 226, "unit": "mmHg"}
